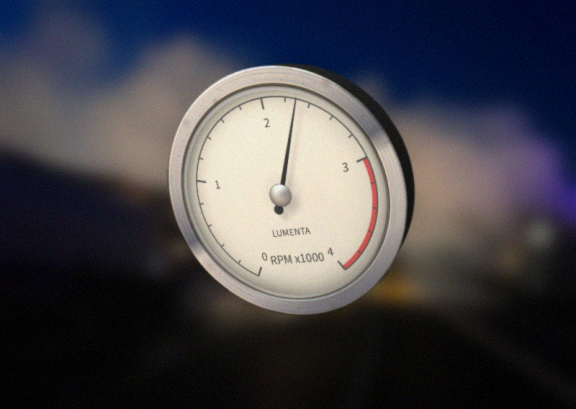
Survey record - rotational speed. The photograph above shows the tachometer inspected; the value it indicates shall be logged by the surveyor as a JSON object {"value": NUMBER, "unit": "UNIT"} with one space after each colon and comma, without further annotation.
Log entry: {"value": 2300, "unit": "rpm"}
